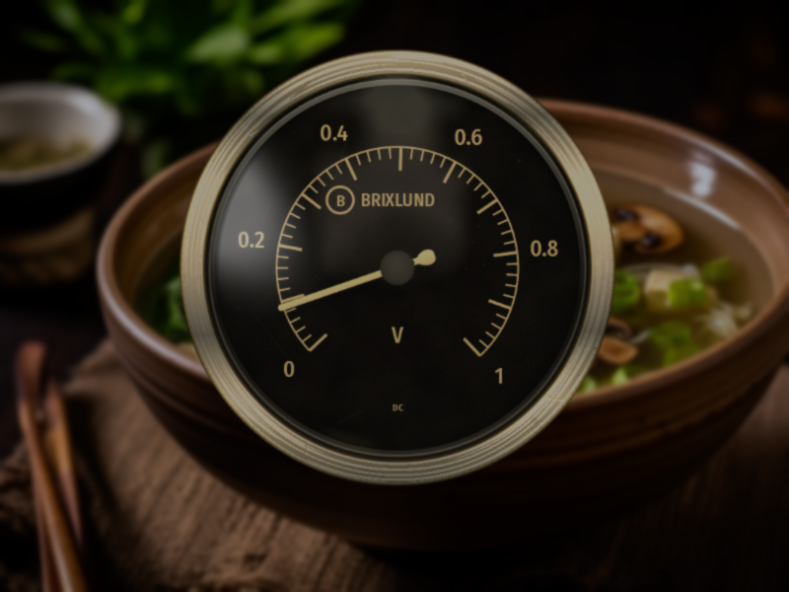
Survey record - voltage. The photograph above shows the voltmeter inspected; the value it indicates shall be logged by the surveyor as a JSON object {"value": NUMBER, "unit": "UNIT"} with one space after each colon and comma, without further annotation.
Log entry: {"value": 0.09, "unit": "V"}
